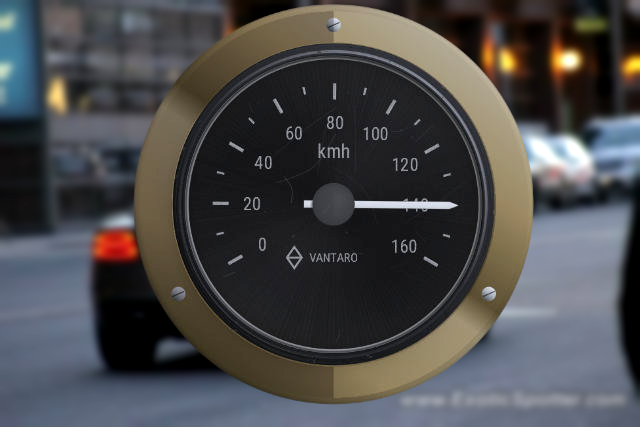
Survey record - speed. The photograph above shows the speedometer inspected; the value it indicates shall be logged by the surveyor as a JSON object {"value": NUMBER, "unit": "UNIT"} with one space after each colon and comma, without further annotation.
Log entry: {"value": 140, "unit": "km/h"}
